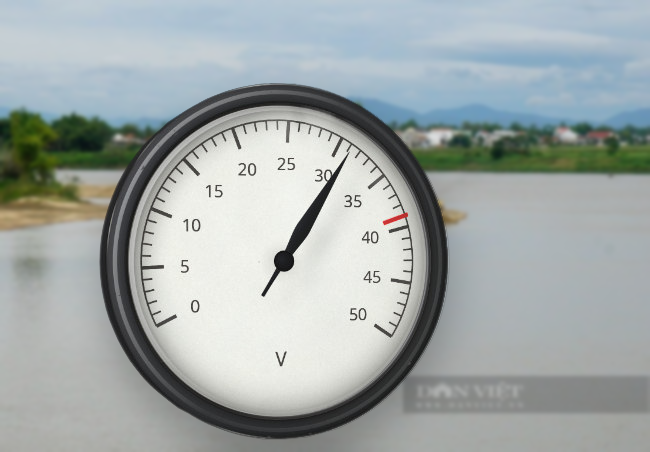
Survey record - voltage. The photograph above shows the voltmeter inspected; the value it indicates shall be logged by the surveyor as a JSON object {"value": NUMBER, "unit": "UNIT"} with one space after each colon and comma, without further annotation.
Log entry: {"value": 31, "unit": "V"}
